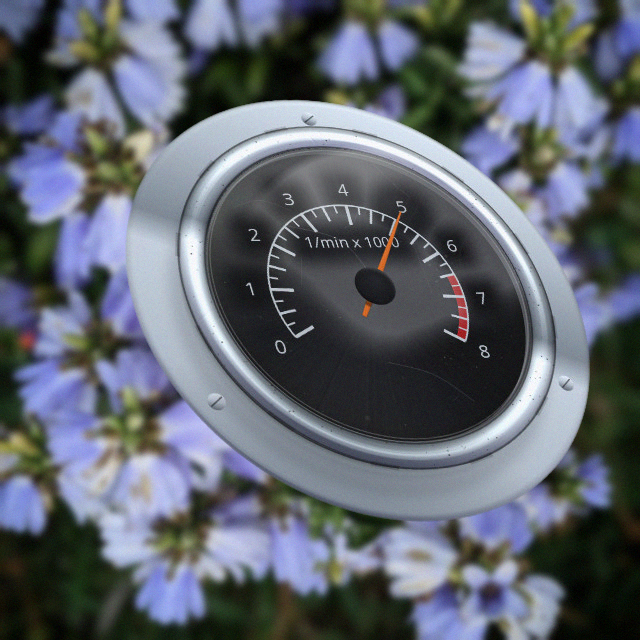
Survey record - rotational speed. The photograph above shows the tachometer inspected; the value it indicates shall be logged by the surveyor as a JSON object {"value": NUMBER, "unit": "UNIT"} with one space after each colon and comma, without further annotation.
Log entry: {"value": 5000, "unit": "rpm"}
